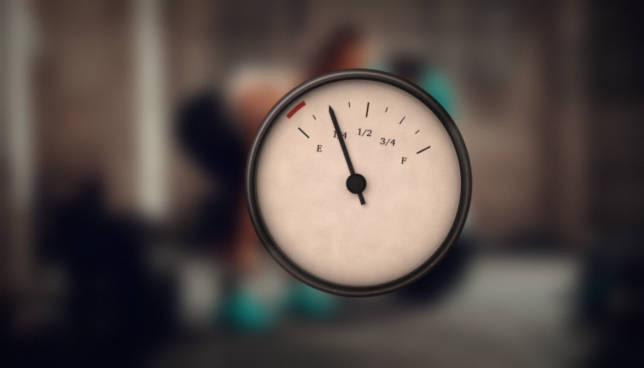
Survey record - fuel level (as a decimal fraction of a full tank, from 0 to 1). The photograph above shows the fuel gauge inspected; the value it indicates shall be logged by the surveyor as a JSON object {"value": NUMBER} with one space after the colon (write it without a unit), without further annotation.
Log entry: {"value": 0.25}
